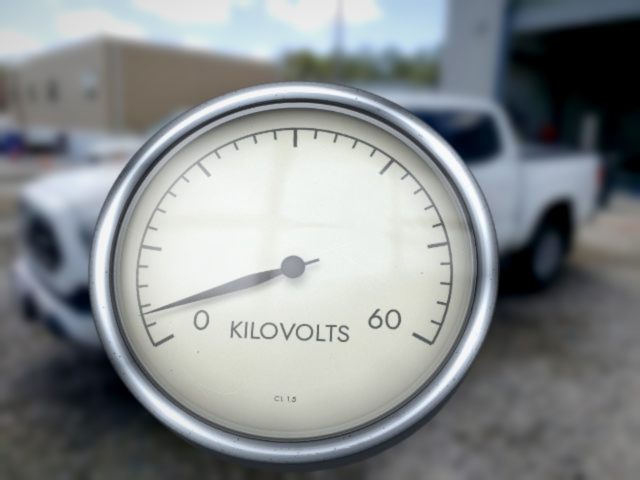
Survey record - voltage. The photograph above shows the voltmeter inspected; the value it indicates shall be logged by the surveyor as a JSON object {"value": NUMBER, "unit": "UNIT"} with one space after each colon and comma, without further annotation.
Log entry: {"value": 3, "unit": "kV"}
